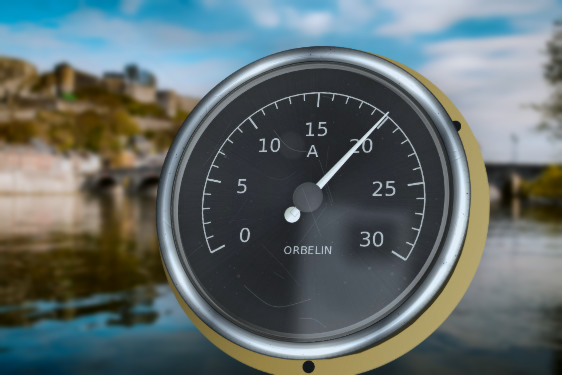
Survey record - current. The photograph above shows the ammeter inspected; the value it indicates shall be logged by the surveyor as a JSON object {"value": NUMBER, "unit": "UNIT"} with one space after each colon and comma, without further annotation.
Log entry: {"value": 20, "unit": "A"}
